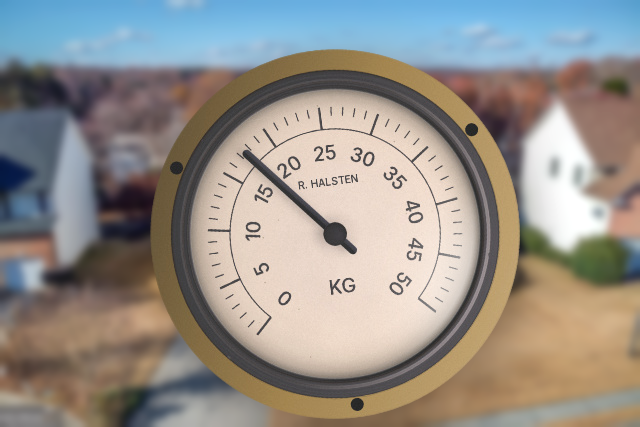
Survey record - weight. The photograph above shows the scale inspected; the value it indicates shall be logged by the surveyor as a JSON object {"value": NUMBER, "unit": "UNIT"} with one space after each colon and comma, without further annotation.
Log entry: {"value": 17.5, "unit": "kg"}
